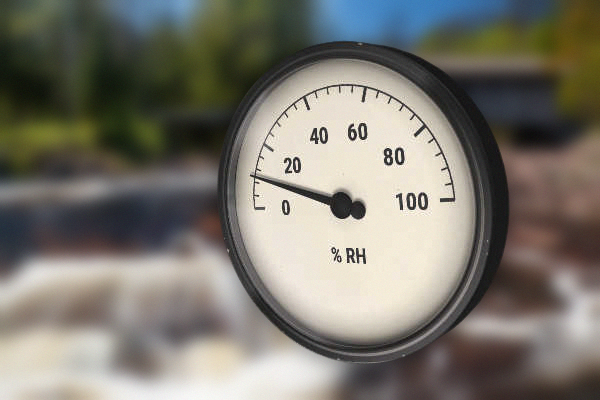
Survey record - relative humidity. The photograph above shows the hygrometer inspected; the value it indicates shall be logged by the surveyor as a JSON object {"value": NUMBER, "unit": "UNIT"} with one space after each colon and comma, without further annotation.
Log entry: {"value": 10, "unit": "%"}
